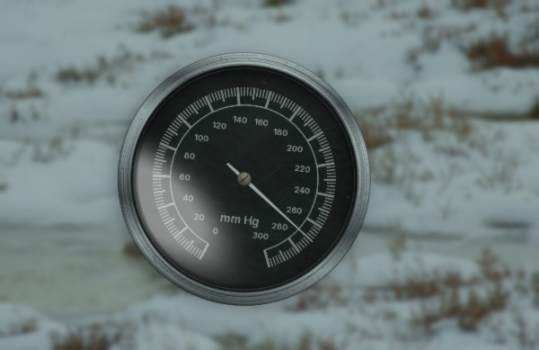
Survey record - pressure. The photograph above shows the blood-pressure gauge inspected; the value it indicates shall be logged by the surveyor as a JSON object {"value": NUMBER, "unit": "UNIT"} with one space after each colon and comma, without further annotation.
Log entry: {"value": 270, "unit": "mmHg"}
